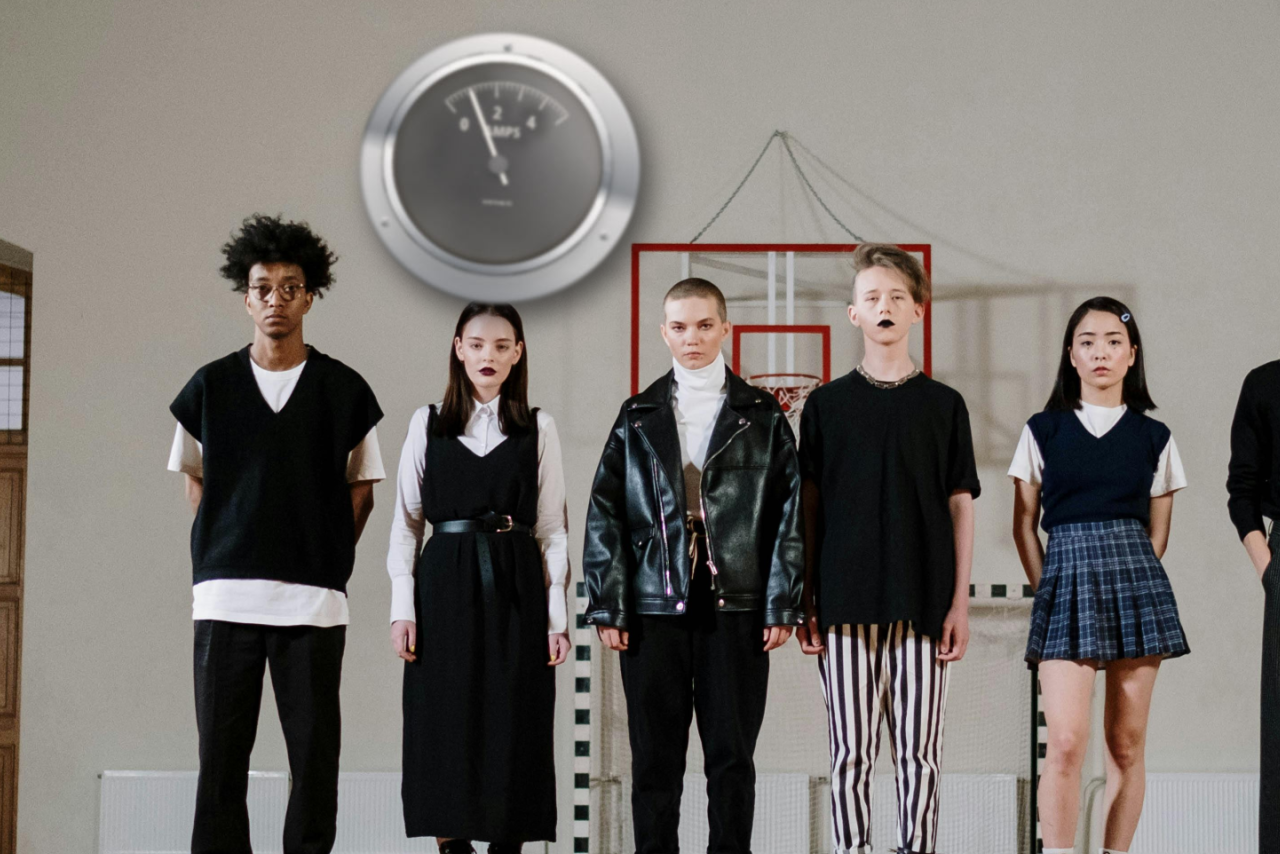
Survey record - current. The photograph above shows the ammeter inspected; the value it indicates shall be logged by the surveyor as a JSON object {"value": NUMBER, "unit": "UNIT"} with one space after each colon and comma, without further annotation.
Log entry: {"value": 1, "unit": "A"}
